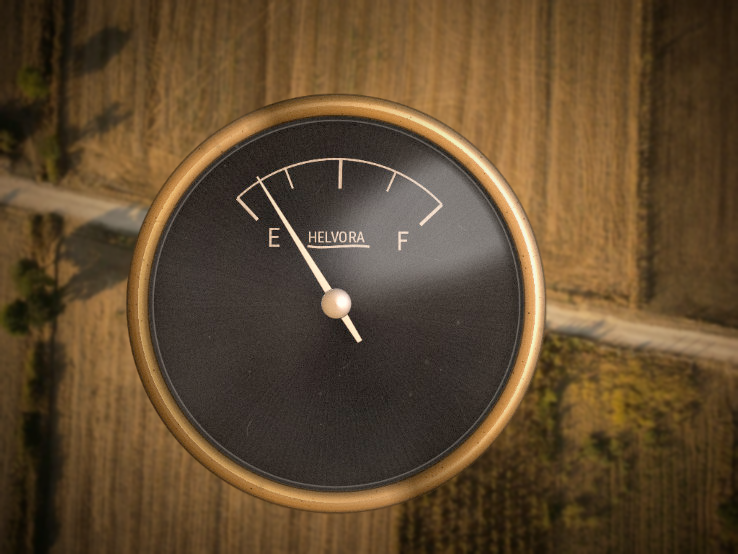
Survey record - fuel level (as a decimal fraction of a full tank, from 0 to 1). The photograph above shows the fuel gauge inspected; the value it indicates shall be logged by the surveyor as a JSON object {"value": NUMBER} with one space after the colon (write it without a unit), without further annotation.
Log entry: {"value": 0.125}
